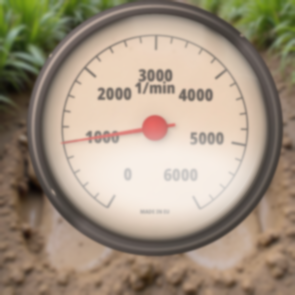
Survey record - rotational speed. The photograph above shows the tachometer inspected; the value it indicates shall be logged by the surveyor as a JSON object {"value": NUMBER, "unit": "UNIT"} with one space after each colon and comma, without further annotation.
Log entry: {"value": 1000, "unit": "rpm"}
